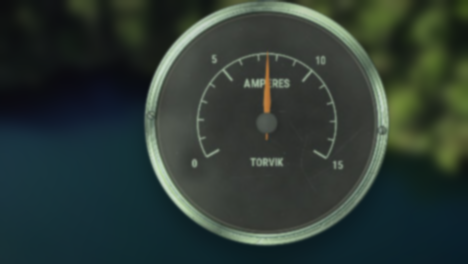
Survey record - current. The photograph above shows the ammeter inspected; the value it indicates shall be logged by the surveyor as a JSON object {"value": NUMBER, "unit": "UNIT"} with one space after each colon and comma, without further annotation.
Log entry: {"value": 7.5, "unit": "A"}
